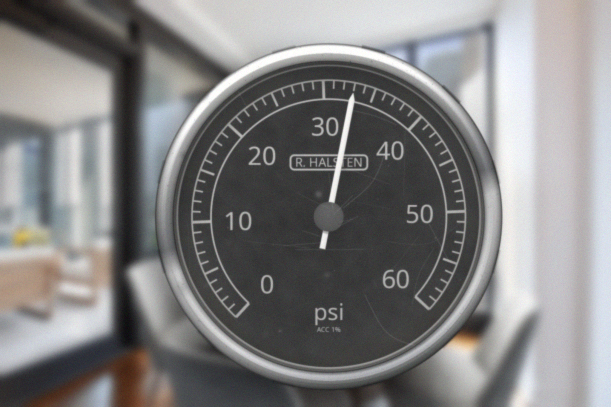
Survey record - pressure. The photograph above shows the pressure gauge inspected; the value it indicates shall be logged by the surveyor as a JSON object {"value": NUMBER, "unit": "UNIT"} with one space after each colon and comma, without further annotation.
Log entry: {"value": 33, "unit": "psi"}
